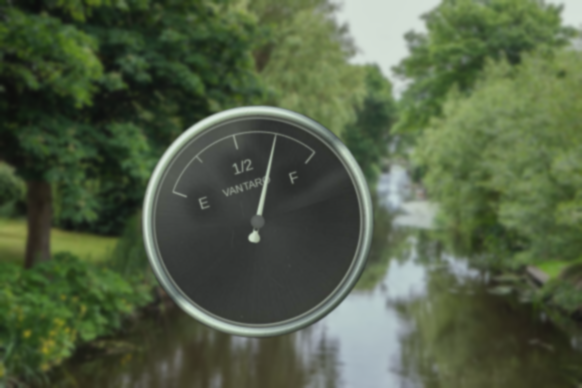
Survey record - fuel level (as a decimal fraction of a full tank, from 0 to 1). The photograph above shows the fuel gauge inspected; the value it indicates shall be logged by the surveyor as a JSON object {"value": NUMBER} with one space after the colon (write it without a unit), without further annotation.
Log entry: {"value": 0.75}
